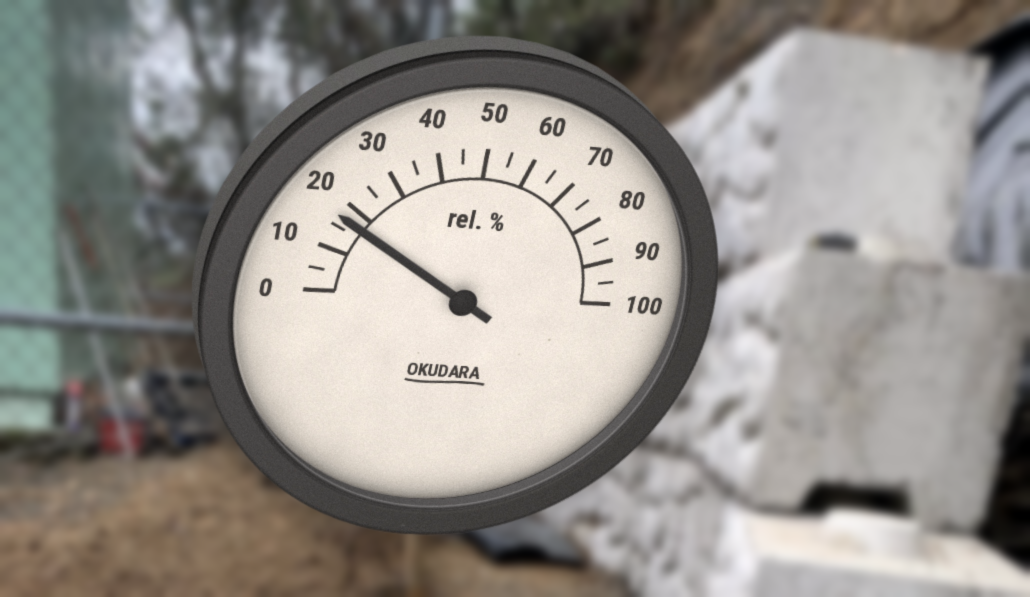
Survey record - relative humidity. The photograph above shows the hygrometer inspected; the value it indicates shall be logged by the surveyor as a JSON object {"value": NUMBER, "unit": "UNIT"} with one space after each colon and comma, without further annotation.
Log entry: {"value": 17.5, "unit": "%"}
